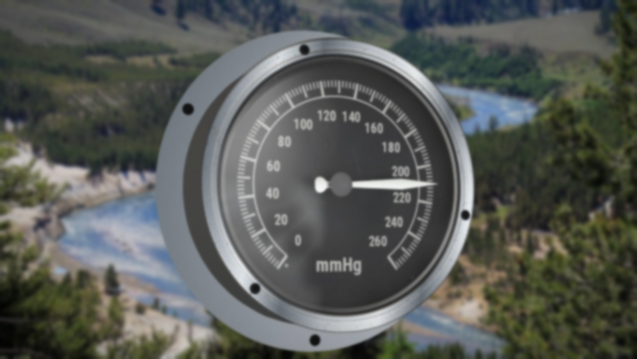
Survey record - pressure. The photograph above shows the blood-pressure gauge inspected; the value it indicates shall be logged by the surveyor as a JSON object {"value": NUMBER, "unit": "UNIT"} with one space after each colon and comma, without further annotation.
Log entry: {"value": 210, "unit": "mmHg"}
